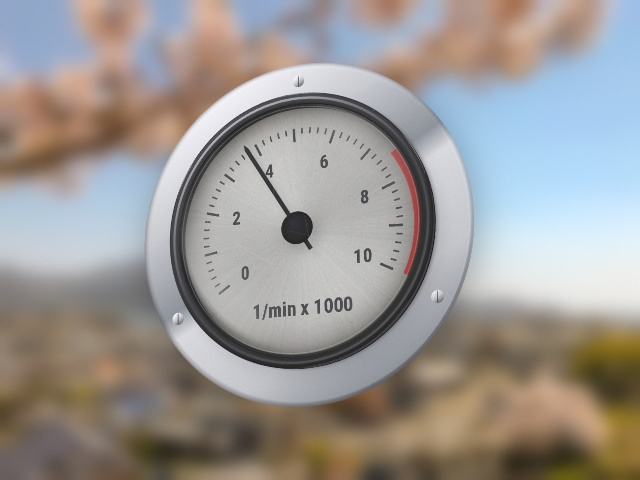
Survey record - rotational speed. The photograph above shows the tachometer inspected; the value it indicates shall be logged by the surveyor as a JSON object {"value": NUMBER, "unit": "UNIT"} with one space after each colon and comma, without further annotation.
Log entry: {"value": 3800, "unit": "rpm"}
